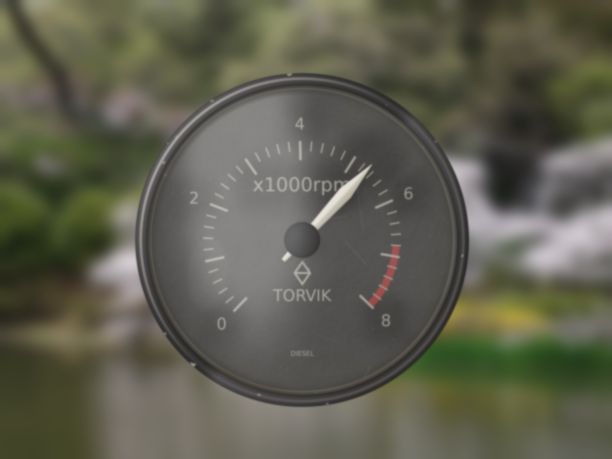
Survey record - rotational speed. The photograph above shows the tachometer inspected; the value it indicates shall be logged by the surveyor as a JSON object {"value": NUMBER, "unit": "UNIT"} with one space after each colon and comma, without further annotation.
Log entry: {"value": 5300, "unit": "rpm"}
